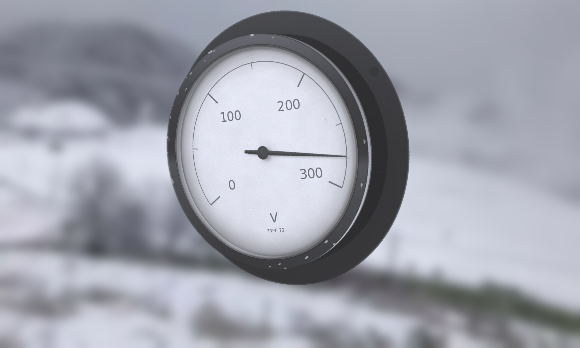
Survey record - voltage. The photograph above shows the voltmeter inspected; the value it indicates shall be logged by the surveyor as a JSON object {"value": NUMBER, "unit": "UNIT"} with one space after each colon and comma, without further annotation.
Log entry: {"value": 275, "unit": "V"}
